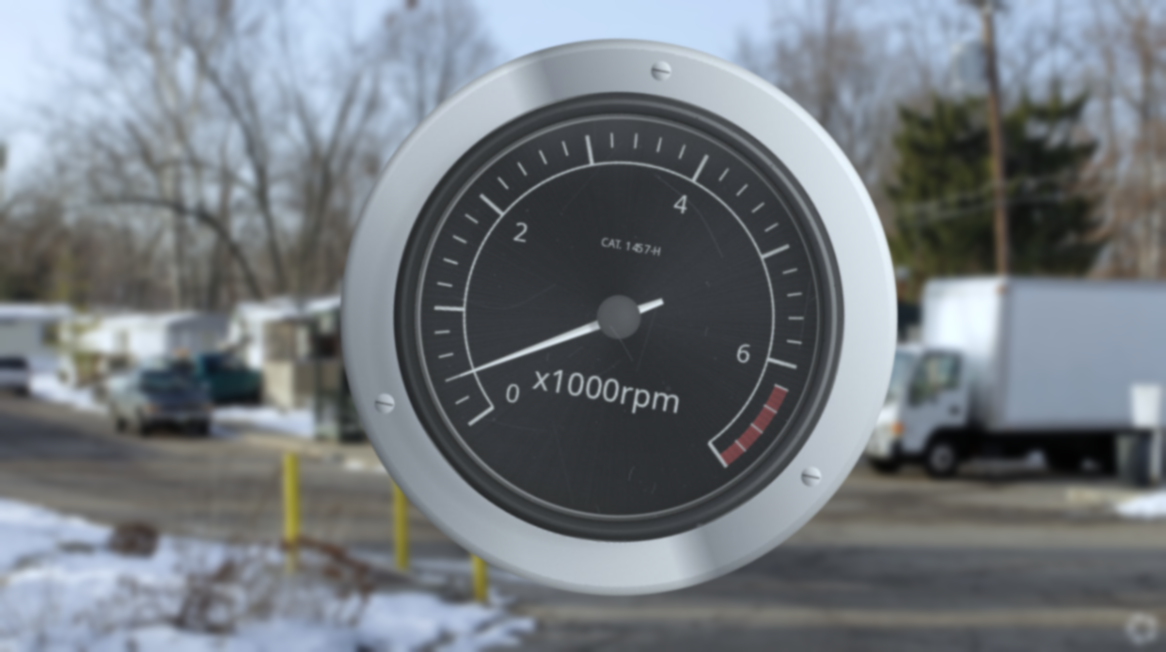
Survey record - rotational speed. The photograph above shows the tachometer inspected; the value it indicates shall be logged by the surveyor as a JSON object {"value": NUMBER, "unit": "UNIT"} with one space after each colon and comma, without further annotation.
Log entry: {"value": 400, "unit": "rpm"}
